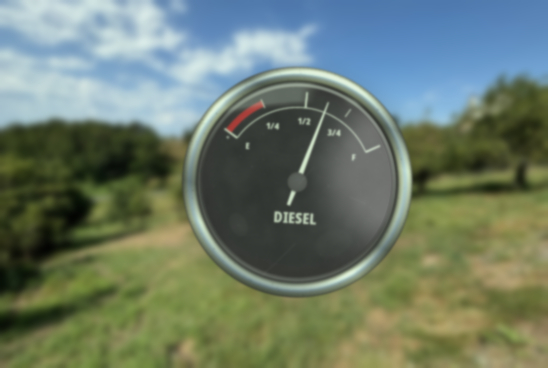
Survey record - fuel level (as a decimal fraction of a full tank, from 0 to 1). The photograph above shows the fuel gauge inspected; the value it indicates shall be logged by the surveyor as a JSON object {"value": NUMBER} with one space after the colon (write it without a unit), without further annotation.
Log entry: {"value": 0.625}
